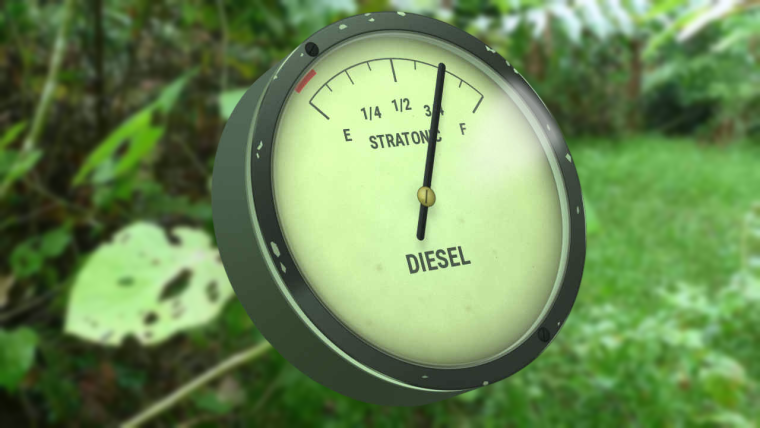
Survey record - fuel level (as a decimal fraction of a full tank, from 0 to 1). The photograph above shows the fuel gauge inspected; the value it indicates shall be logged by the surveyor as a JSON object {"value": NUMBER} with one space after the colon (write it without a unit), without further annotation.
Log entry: {"value": 0.75}
